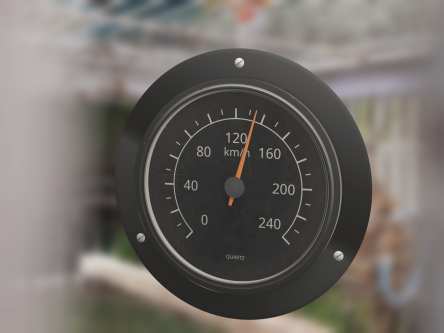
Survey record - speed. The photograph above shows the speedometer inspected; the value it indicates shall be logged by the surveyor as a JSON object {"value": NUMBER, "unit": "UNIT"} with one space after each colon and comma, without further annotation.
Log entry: {"value": 135, "unit": "km/h"}
